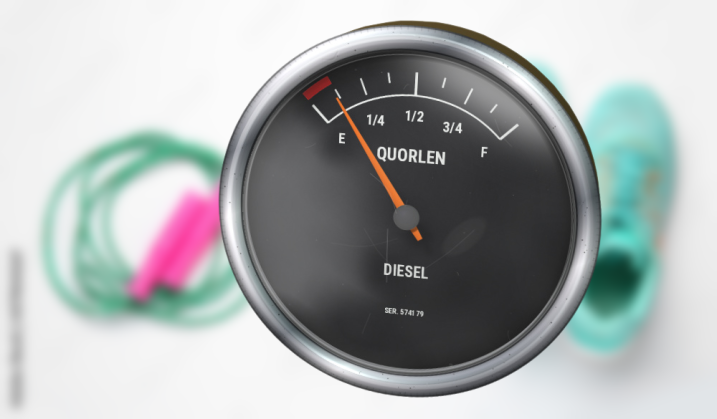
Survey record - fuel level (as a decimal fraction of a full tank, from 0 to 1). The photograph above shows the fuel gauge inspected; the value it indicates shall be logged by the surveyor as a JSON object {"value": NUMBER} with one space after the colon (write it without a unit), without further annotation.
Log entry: {"value": 0.125}
